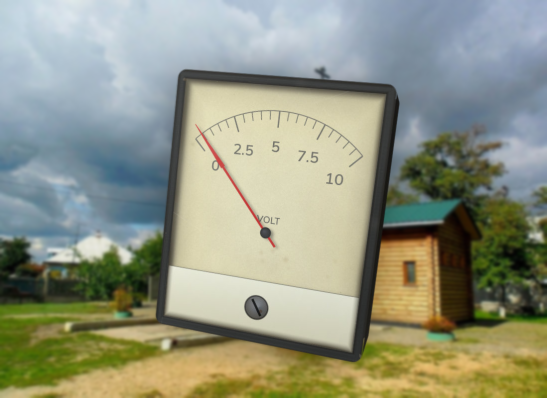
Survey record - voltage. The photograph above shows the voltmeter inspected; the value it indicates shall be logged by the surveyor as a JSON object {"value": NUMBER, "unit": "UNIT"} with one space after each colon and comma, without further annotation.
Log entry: {"value": 0.5, "unit": "V"}
